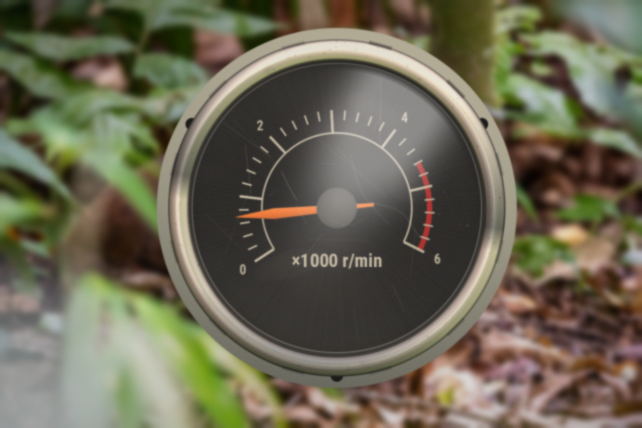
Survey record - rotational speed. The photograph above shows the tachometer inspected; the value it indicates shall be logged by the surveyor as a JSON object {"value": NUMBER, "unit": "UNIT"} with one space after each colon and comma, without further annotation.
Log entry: {"value": 700, "unit": "rpm"}
